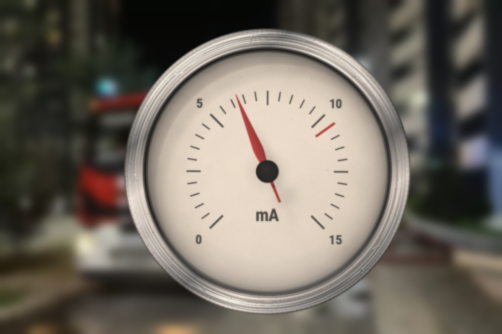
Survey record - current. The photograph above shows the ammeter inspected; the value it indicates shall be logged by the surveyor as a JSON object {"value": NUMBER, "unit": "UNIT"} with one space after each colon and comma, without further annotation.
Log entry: {"value": 6.25, "unit": "mA"}
